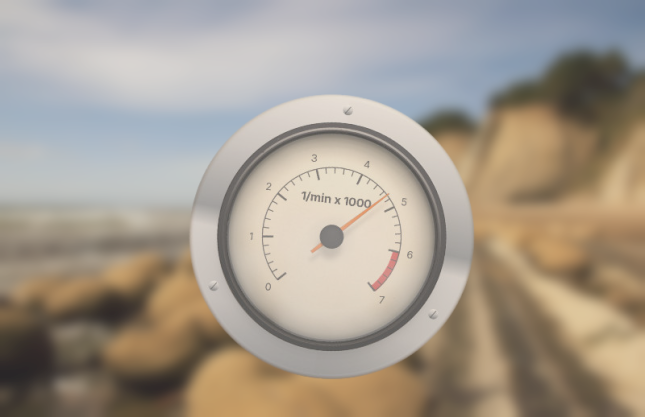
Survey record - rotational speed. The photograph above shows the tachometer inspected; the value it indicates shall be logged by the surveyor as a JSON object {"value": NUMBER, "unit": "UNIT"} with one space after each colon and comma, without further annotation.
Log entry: {"value": 4700, "unit": "rpm"}
